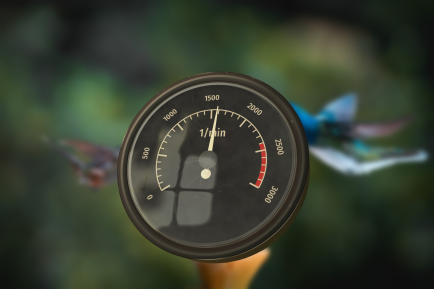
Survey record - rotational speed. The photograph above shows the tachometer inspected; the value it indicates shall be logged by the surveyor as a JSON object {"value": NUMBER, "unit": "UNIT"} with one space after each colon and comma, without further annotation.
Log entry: {"value": 1600, "unit": "rpm"}
